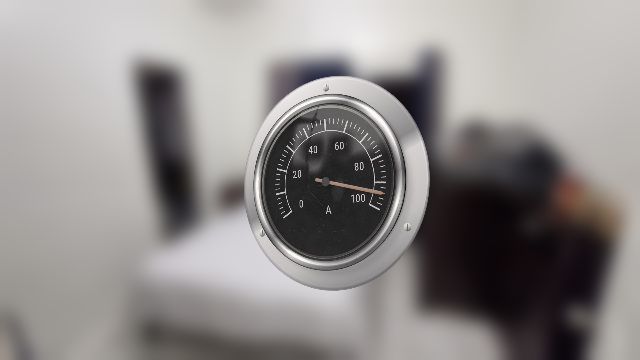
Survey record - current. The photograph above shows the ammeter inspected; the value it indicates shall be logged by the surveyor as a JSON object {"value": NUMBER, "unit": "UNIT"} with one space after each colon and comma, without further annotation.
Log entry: {"value": 94, "unit": "A"}
